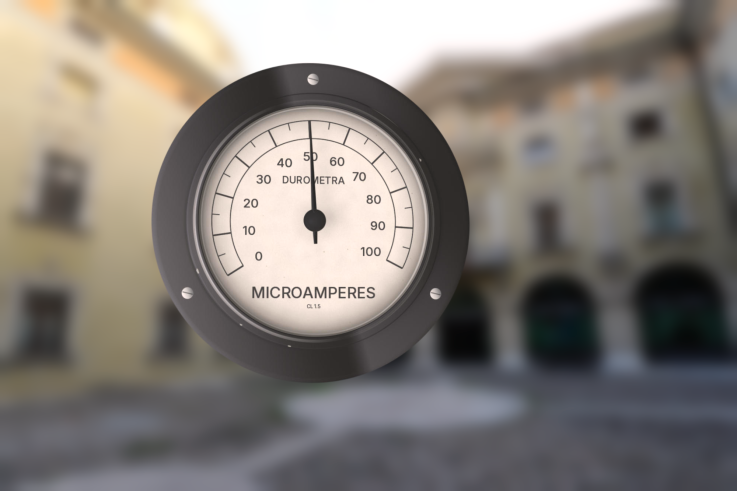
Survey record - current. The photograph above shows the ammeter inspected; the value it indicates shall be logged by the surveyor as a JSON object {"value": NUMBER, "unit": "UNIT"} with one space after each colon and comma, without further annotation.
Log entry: {"value": 50, "unit": "µA"}
